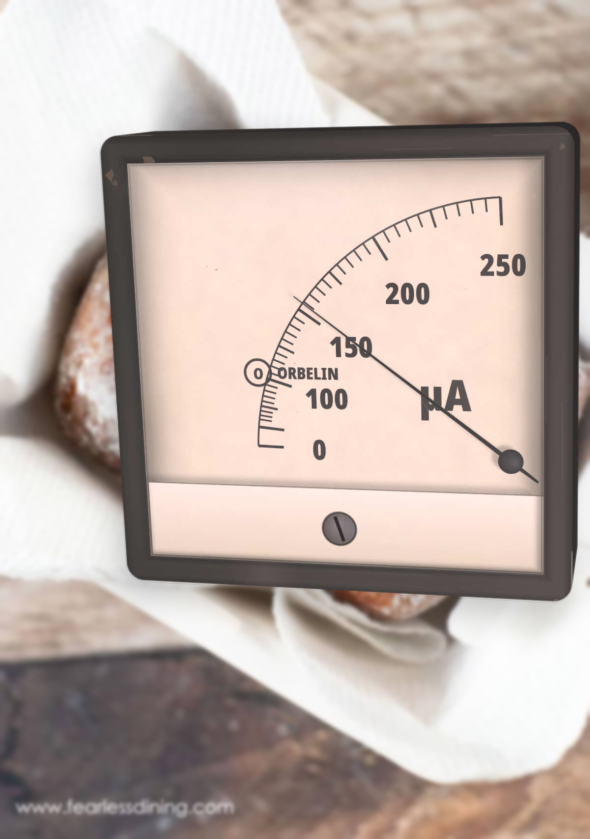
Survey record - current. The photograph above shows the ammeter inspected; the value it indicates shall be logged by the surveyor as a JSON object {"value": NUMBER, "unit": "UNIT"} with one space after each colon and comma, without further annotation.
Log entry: {"value": 155, "unit": "µA"}
